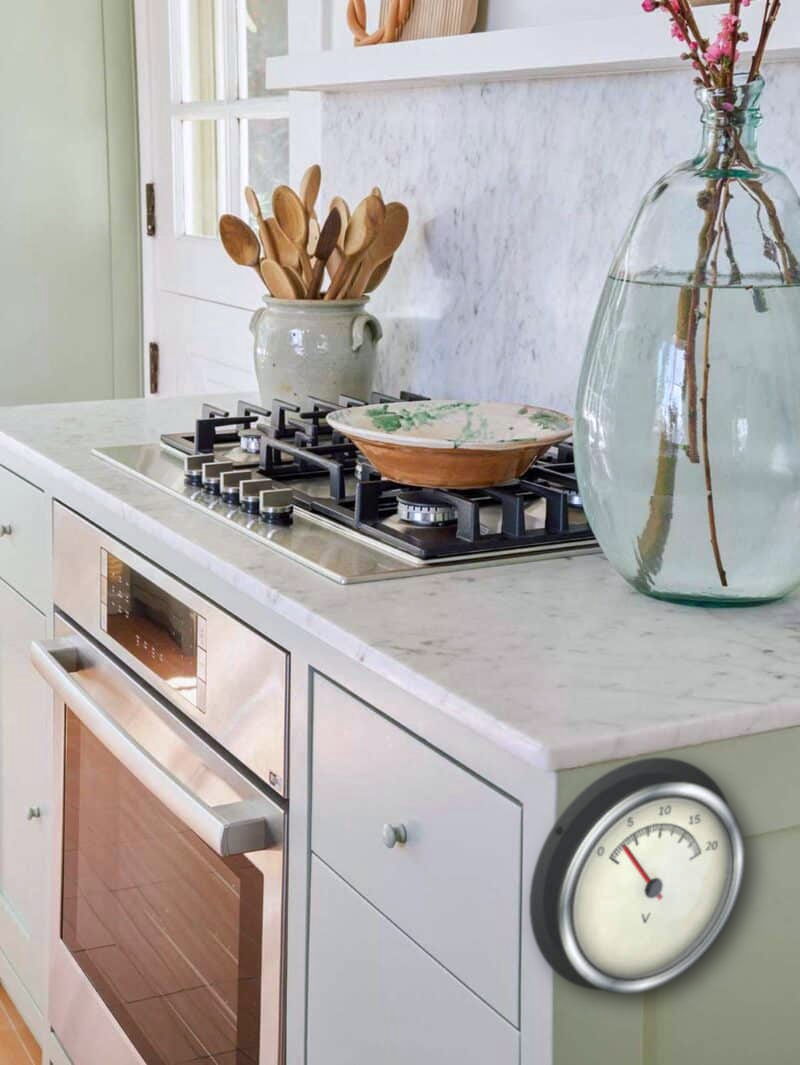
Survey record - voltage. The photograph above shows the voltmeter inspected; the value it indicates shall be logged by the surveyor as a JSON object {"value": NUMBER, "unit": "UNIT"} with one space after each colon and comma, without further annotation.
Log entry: {"value": 2.5, "unit": "V"}
